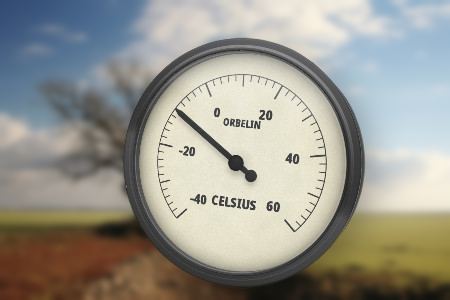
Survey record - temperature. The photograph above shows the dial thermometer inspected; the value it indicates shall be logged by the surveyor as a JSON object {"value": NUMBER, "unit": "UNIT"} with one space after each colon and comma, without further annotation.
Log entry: {"value": -10, "unit": "°C"}
